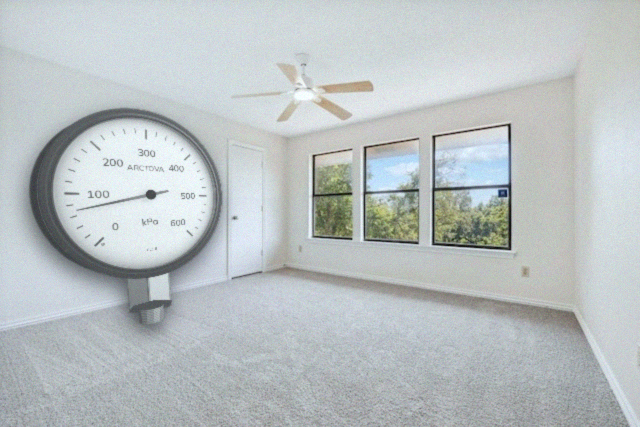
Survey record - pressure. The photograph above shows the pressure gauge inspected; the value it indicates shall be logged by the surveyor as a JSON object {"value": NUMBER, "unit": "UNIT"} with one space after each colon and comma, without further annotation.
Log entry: {"value": 70, "unit": "kPa"}
